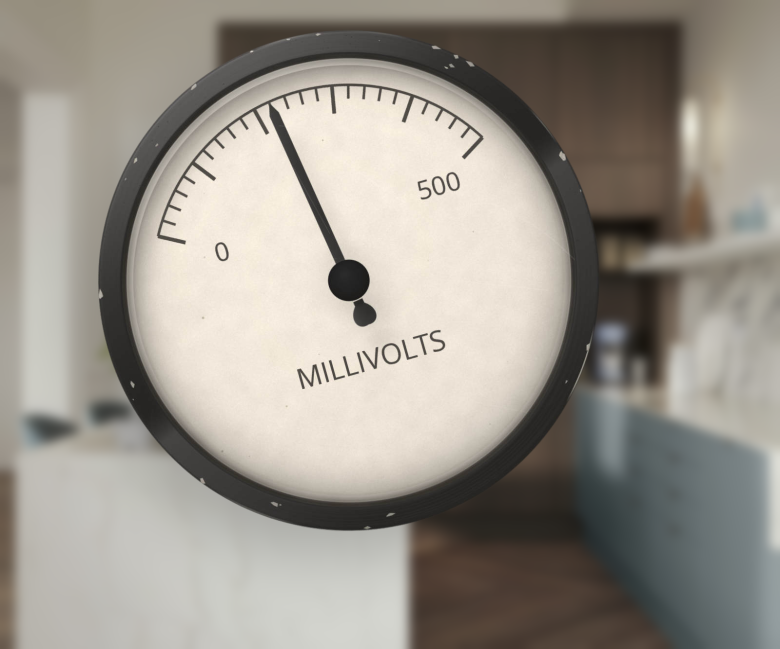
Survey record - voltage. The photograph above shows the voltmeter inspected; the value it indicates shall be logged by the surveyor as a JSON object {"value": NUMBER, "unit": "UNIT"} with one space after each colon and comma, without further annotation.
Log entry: {"value": 220, "unit": "mV"}
